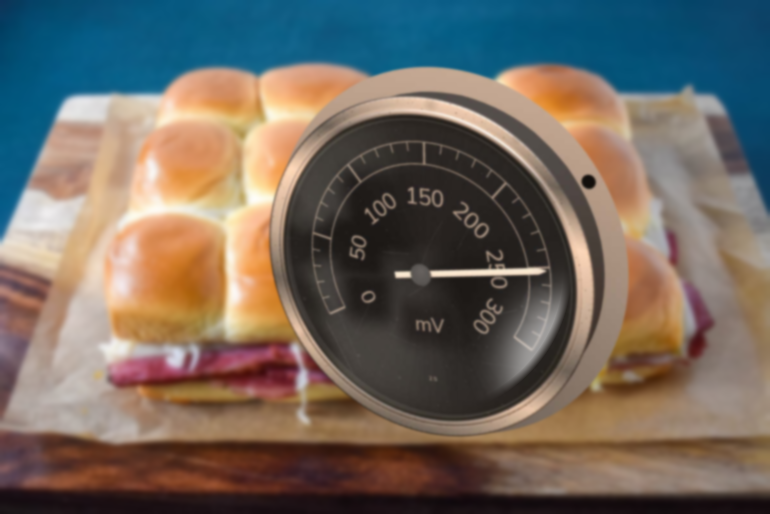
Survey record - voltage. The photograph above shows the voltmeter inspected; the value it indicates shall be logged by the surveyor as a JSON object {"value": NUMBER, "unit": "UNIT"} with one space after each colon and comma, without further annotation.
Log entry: {"value": 250, "unit": "mV"}
